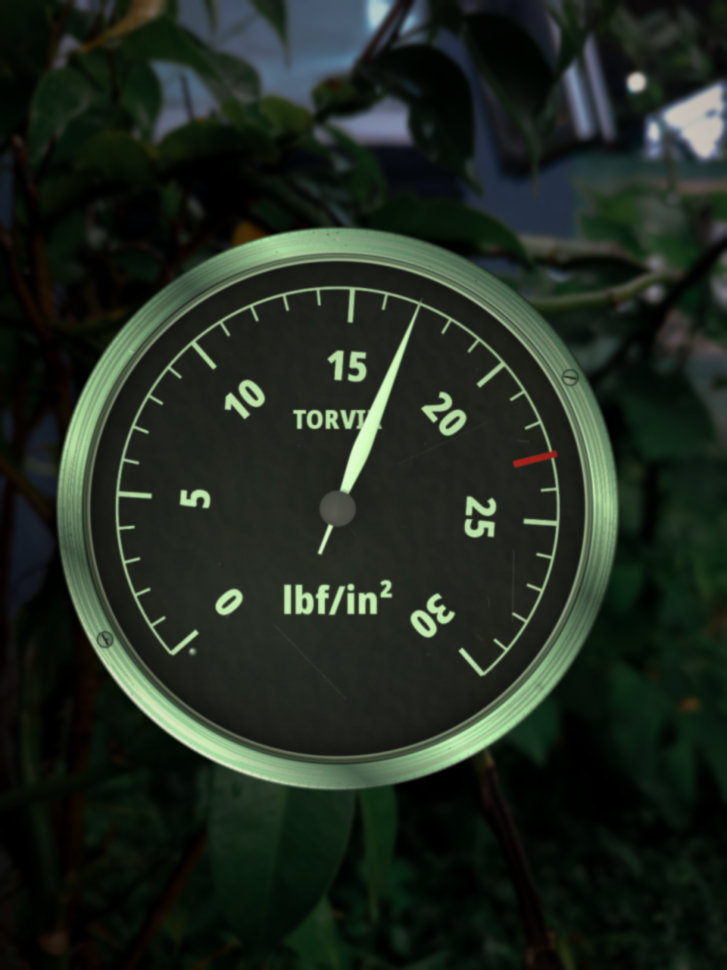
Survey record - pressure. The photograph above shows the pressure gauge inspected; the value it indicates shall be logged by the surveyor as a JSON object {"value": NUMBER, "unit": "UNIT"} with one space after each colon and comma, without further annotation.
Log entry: {"value": 17, "unit": "psi"}
